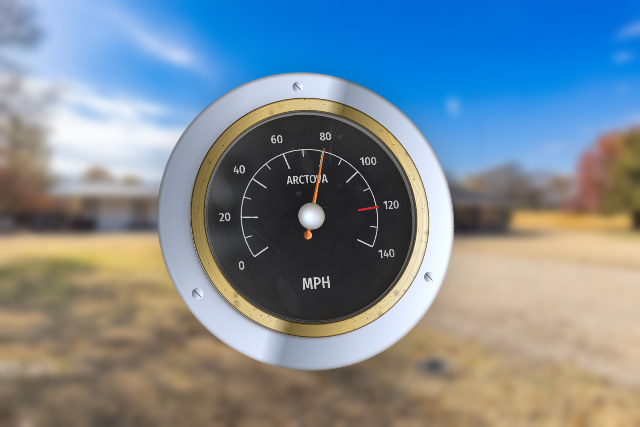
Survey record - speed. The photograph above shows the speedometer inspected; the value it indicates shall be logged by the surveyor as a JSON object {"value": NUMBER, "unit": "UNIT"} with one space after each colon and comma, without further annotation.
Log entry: {"value": 80, "unit": "mph"}
